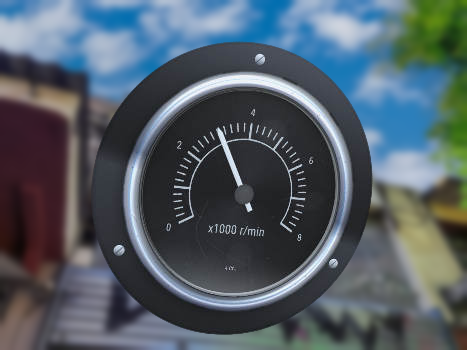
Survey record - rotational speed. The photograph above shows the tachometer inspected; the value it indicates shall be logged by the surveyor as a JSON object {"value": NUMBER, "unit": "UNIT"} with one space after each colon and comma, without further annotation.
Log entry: {"value": 3000, "unit": "rpm"}
